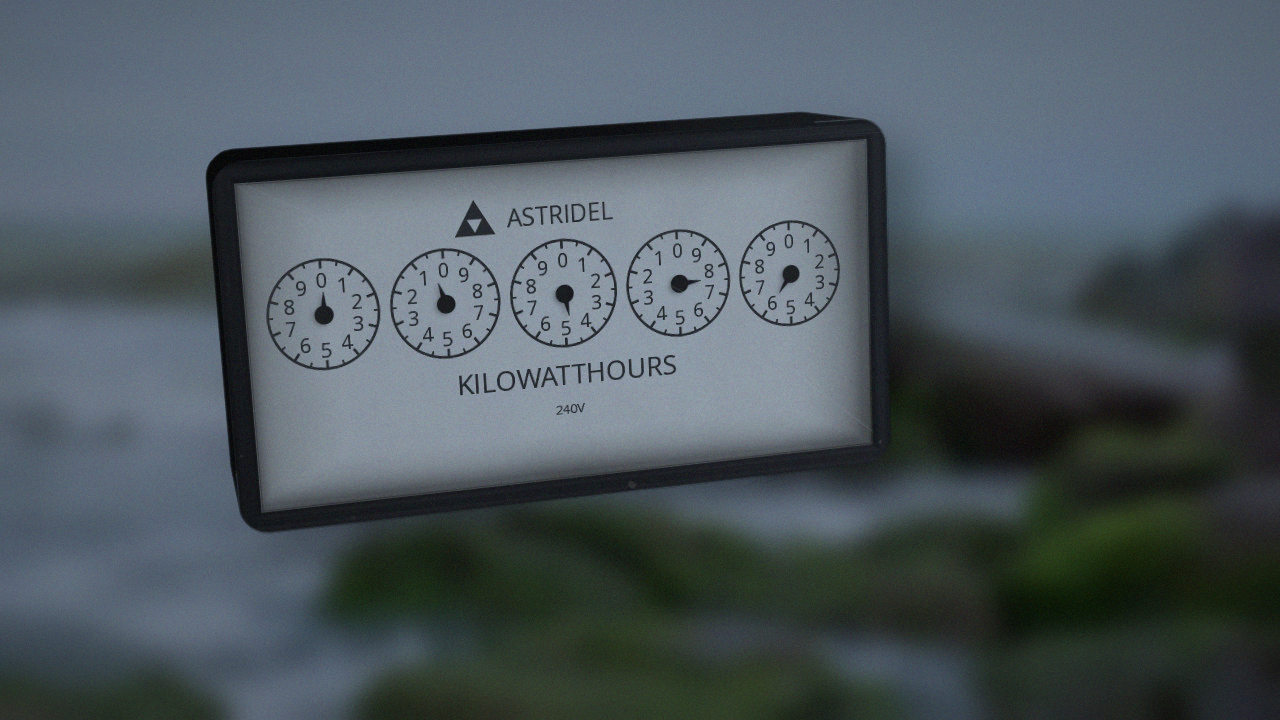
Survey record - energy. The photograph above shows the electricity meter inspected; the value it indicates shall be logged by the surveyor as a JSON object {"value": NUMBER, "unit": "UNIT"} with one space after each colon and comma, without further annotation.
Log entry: {"value": 476, "unit": "kWh"}
